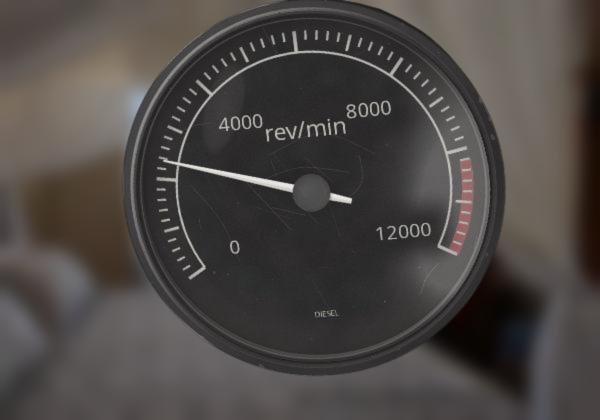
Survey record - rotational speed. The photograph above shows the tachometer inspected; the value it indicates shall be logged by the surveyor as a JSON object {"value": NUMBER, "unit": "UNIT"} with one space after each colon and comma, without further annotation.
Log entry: {"value": 2400, "unit": "rpm"}
